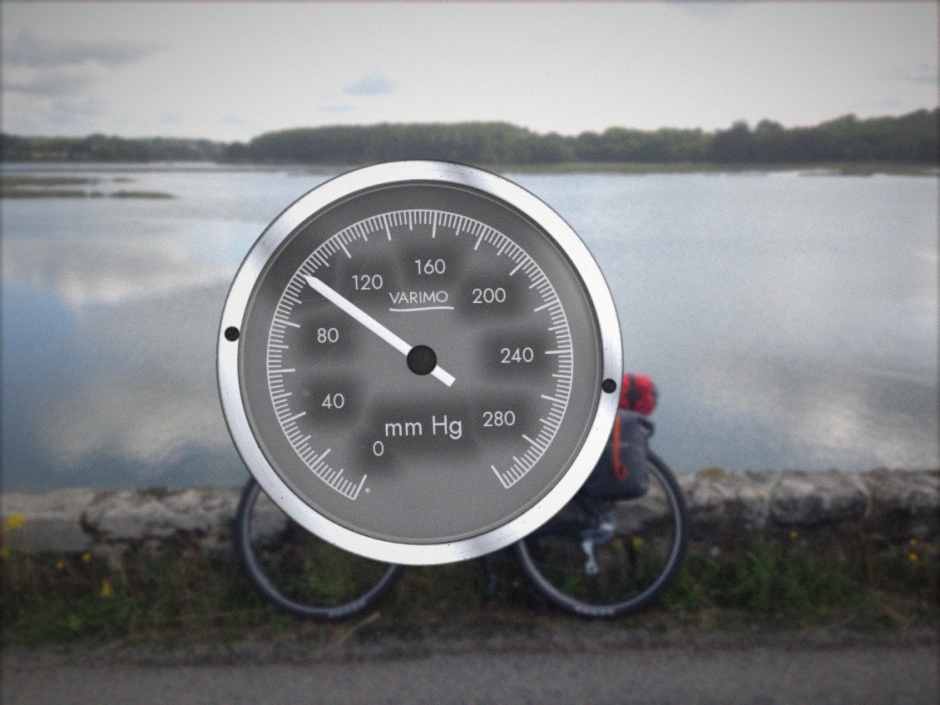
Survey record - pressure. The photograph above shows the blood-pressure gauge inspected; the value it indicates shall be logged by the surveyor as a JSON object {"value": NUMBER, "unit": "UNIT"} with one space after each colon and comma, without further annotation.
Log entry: {"value": 100, "unit": "mmHg"}
